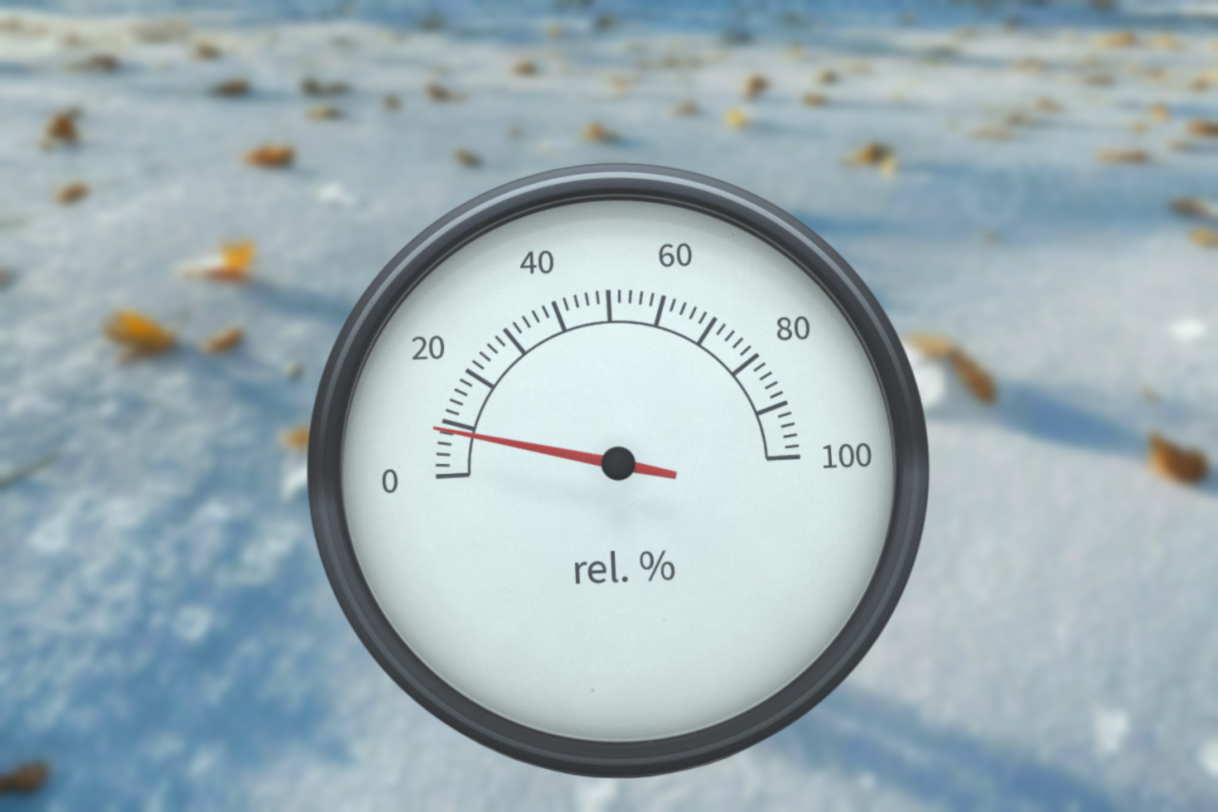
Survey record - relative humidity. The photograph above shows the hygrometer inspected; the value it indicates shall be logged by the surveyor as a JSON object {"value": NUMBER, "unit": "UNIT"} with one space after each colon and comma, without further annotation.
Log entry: {"value": 8, "unit": "%"}
